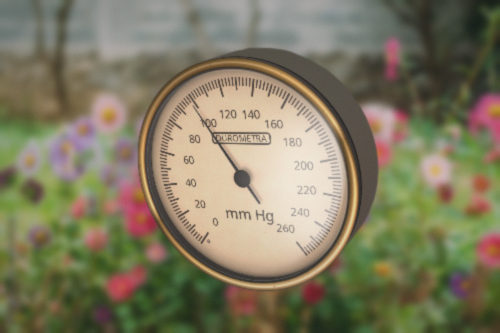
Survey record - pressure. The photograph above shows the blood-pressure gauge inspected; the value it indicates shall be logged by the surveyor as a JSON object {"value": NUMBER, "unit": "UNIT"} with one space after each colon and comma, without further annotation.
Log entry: {"value": 100, "unit": "mmHg"}
